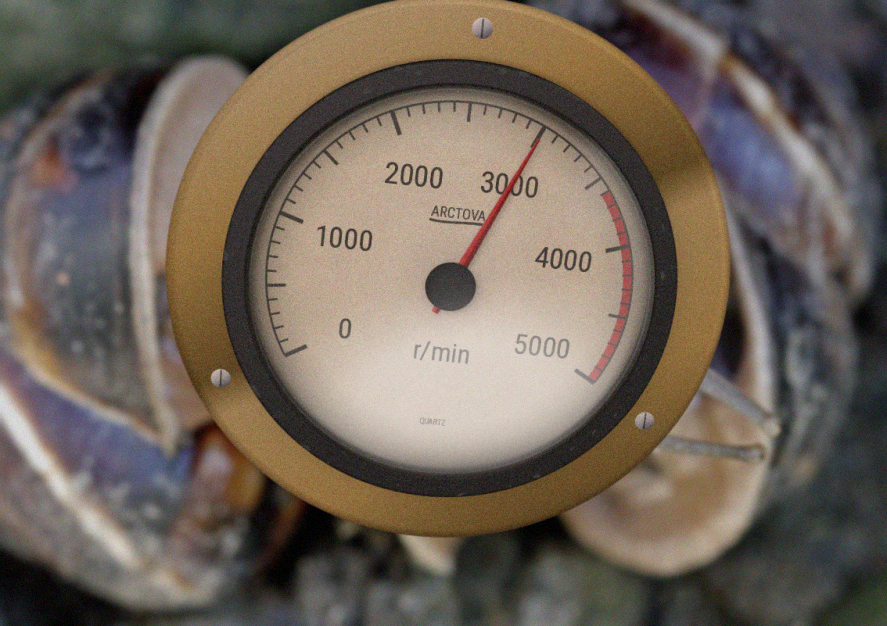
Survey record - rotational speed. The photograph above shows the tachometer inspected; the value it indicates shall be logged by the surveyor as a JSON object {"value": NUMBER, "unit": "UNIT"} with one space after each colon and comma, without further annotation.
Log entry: {"value": 3000, "unit": "rpm"}
